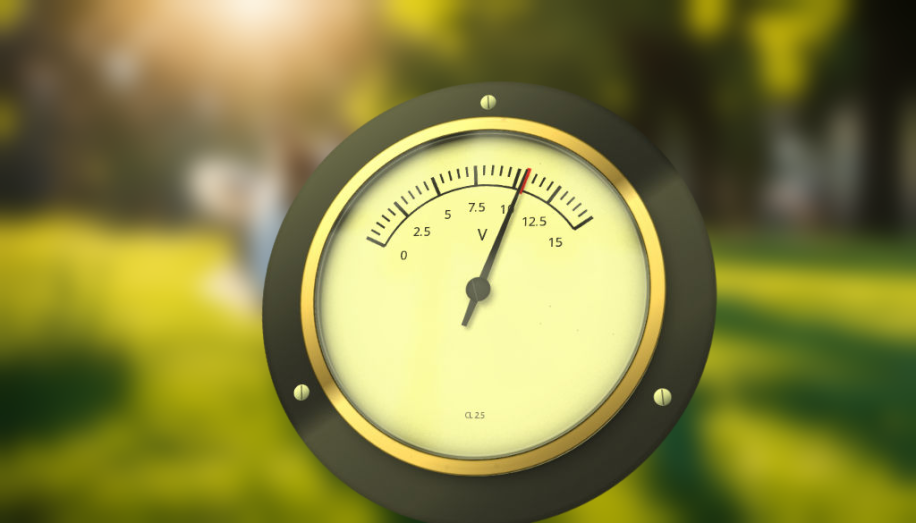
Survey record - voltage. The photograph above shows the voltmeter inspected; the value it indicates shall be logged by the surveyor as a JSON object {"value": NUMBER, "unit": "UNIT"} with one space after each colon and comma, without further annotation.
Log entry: {"value": 10.5, "unit": "V"}
